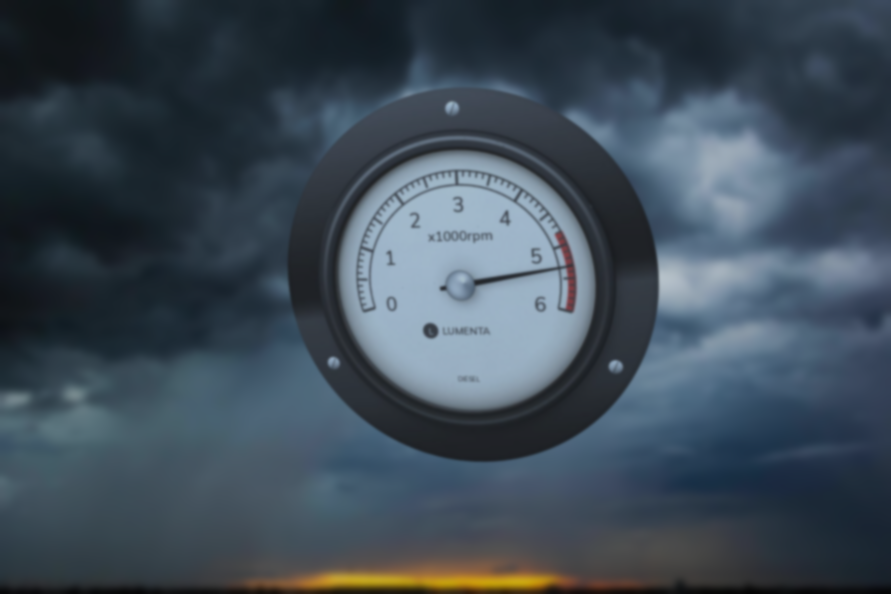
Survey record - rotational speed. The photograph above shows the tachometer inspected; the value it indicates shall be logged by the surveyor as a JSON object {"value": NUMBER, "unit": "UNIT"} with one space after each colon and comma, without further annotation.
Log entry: {"value": 5300, "unit": "rpm"}
